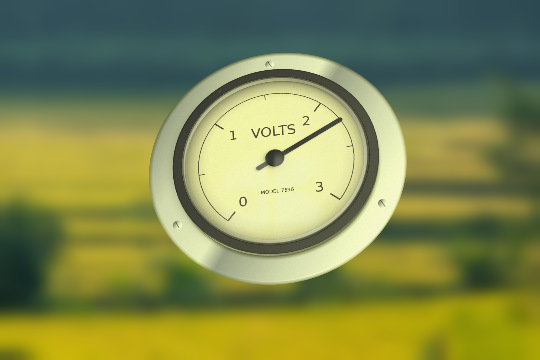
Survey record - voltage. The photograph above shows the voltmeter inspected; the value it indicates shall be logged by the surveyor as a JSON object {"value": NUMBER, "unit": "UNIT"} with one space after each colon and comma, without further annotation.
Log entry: {"value": 2.25, "unit": "V"}
